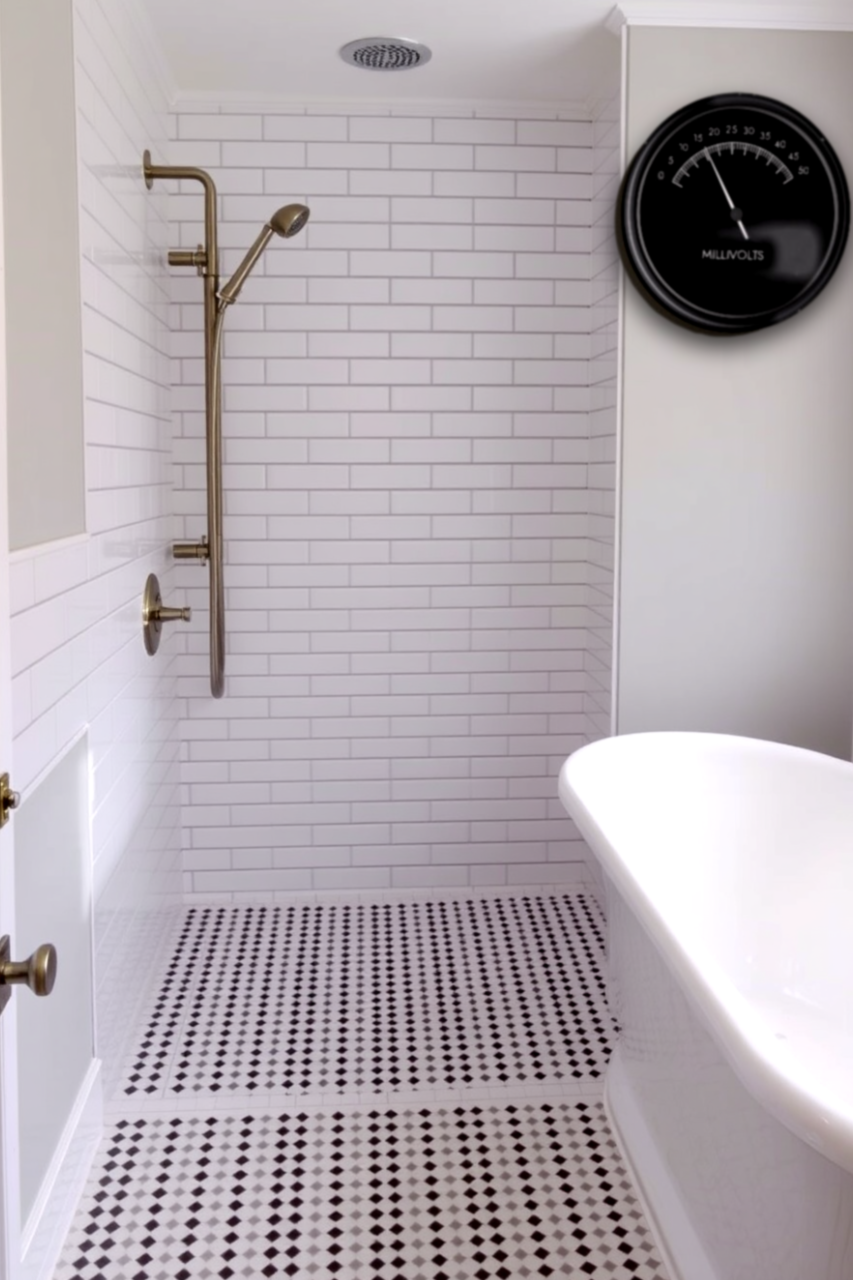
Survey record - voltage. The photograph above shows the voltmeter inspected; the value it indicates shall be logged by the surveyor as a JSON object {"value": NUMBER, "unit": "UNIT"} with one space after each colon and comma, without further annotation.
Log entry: {"value": 15, "unit": "mV"}
